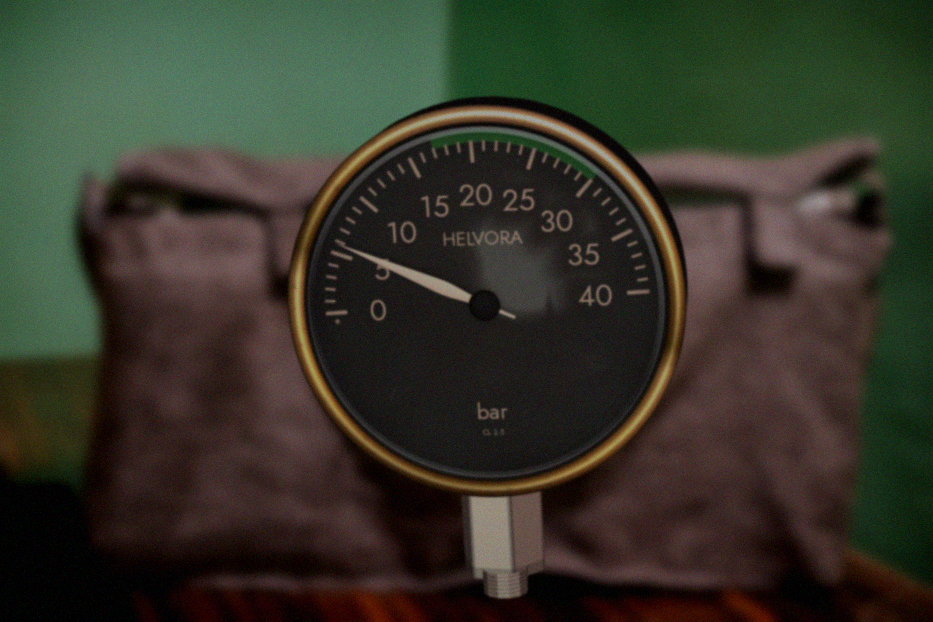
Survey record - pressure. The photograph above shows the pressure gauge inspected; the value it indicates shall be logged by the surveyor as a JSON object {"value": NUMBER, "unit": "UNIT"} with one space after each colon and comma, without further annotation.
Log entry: {"value": 6, "unit": "bar"}
